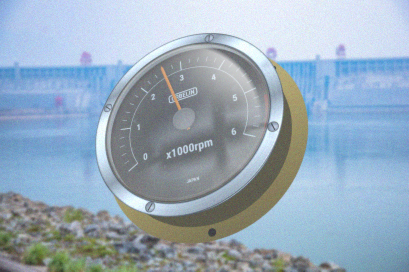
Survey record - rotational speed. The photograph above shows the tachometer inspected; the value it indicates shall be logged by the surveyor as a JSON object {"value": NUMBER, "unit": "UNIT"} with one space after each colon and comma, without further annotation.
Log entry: {"value": 2600, "unit": "rpm"}
